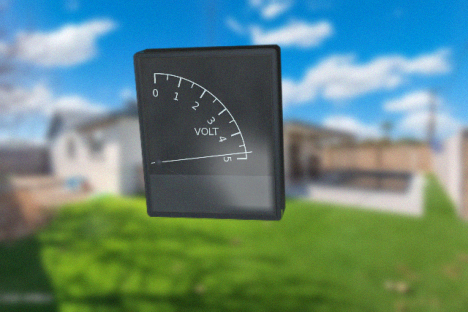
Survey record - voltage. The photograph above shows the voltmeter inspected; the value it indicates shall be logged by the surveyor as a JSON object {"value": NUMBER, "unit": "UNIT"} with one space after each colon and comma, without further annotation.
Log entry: {"value": 4.75, "unit": "V"}
